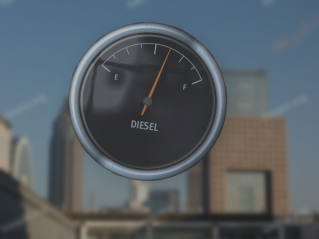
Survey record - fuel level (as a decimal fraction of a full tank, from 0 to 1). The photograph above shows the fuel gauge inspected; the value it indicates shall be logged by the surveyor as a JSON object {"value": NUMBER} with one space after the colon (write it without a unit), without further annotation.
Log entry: {"value": 0.625}
